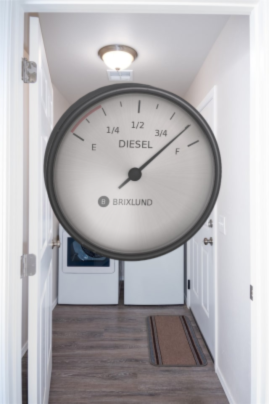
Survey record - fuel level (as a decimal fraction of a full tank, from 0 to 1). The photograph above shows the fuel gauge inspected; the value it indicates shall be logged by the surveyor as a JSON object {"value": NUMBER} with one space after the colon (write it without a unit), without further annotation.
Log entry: {"value": 0.875}
